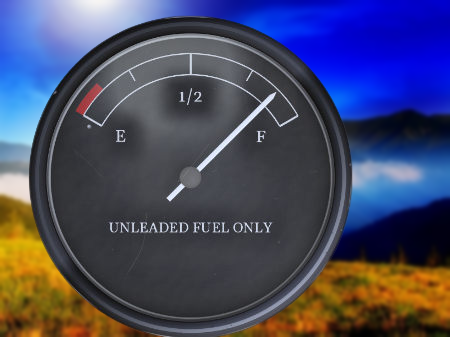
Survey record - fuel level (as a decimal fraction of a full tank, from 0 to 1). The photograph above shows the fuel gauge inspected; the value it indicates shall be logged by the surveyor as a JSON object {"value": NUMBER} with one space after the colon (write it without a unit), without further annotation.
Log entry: {"value": 0.875}
